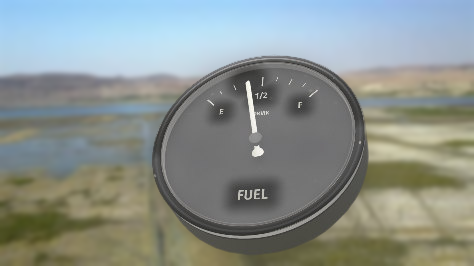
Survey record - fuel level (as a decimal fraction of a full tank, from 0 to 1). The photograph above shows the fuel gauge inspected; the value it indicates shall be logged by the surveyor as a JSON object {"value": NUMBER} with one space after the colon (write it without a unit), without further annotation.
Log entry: {"value": 0.375}
